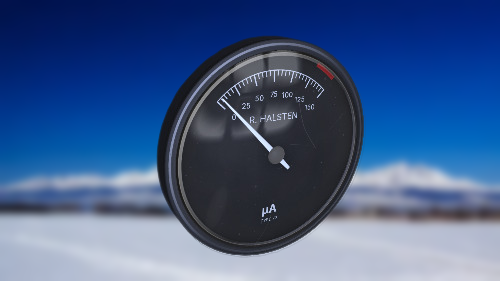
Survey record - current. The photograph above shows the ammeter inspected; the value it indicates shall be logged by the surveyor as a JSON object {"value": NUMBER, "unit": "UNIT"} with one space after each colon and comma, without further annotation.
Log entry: {"value": 5, "unit": "µA"}
